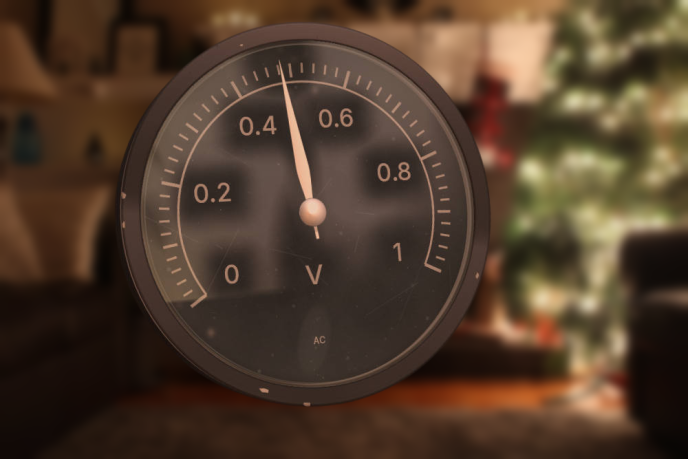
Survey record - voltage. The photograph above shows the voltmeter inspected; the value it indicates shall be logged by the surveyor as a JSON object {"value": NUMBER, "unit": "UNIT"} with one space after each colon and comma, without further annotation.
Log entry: {"value": 0.48, "unit": "V"}
